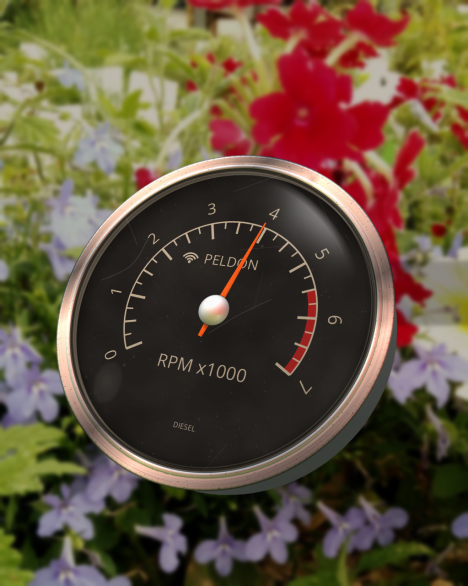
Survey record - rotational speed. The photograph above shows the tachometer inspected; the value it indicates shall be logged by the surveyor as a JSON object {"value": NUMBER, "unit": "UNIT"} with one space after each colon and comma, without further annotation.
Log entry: {"value": 4000, "unit": "rpm"}
